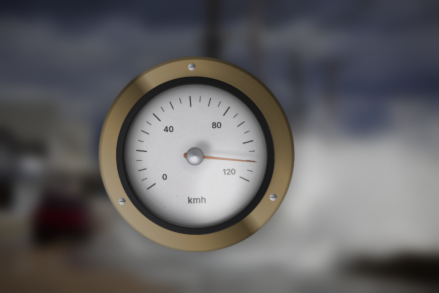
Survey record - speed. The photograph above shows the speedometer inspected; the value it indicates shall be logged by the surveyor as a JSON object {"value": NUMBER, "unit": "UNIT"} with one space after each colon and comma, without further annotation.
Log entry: {"value": 110, "unit": "km/h"}
